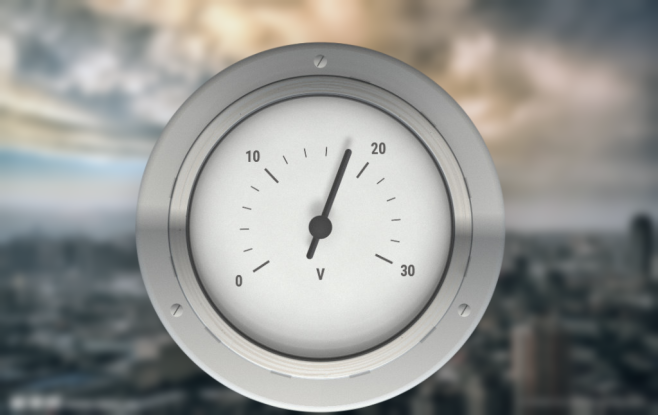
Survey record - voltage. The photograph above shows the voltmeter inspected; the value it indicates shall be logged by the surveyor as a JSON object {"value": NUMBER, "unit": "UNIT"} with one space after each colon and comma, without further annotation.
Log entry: {"value": 18, "unit": "V"}
